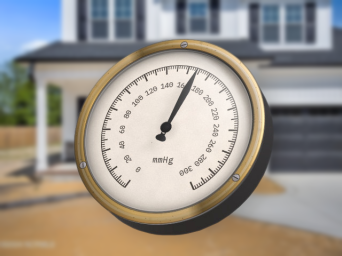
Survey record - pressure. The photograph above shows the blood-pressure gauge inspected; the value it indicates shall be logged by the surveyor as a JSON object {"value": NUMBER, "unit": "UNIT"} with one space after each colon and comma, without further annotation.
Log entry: {"value": 170, "unit": "mmHg"}
